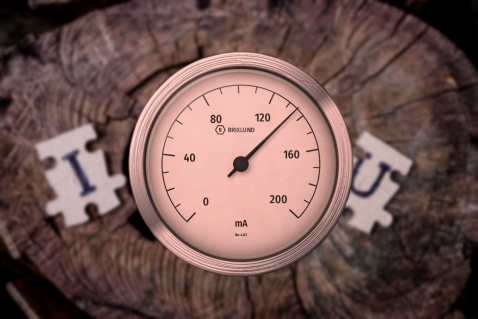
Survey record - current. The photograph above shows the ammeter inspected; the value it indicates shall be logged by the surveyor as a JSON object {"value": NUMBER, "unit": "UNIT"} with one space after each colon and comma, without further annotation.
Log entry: {"value": 135, "unit": "mA"}
